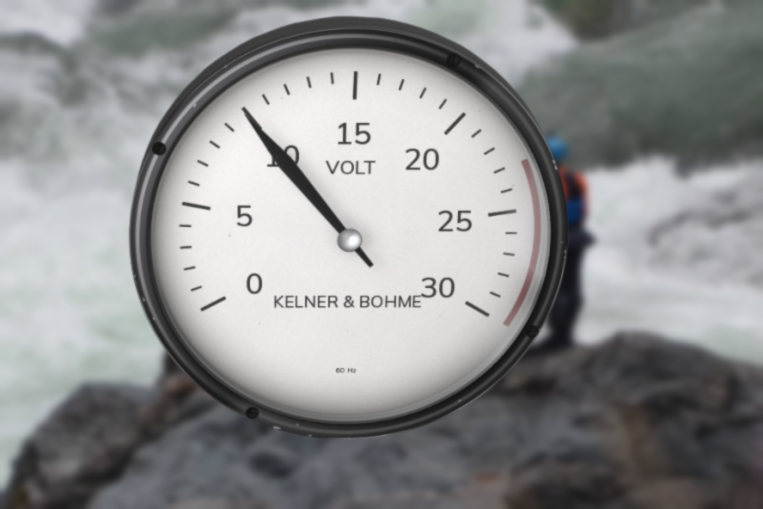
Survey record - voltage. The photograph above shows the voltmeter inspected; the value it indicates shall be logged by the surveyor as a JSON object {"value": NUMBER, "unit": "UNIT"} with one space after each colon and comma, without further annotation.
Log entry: {"value": 10, "unit": "V"}
